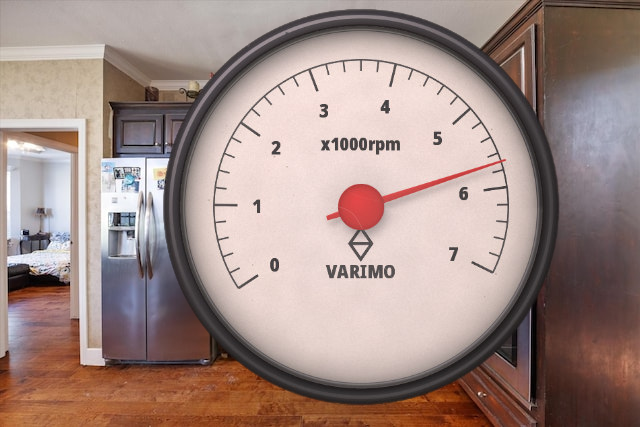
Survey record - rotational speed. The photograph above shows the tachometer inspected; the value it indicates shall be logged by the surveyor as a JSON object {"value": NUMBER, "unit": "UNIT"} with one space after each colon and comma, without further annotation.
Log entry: {"value": 5700, "unit": "rpm"}
